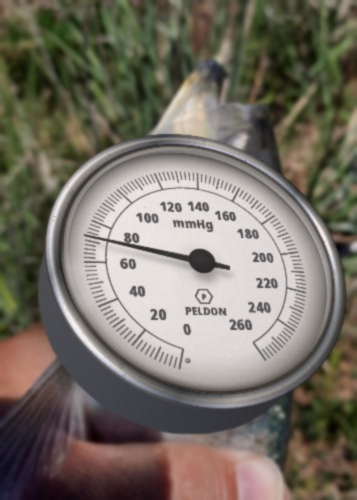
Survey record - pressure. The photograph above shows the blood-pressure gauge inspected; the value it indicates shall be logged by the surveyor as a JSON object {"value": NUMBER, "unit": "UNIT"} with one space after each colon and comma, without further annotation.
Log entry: {"value": 70, "unit": "mmHg"}
